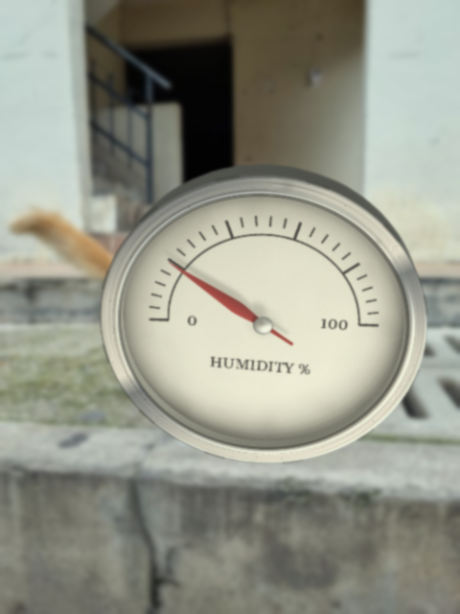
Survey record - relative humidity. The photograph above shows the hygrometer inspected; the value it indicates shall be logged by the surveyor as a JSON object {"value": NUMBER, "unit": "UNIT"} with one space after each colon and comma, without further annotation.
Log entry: {"value": 20, "unit": "%"}
